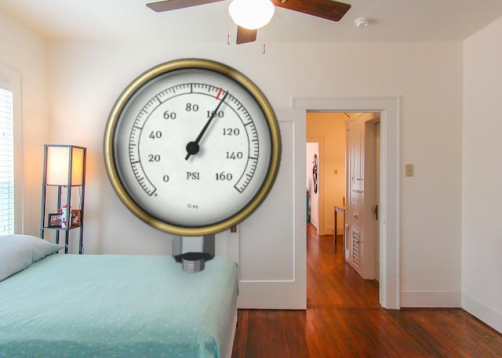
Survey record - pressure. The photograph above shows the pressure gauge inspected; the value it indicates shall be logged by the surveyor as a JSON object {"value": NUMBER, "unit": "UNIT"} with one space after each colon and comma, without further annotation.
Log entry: {"value": 100, "unit": "psi"}
